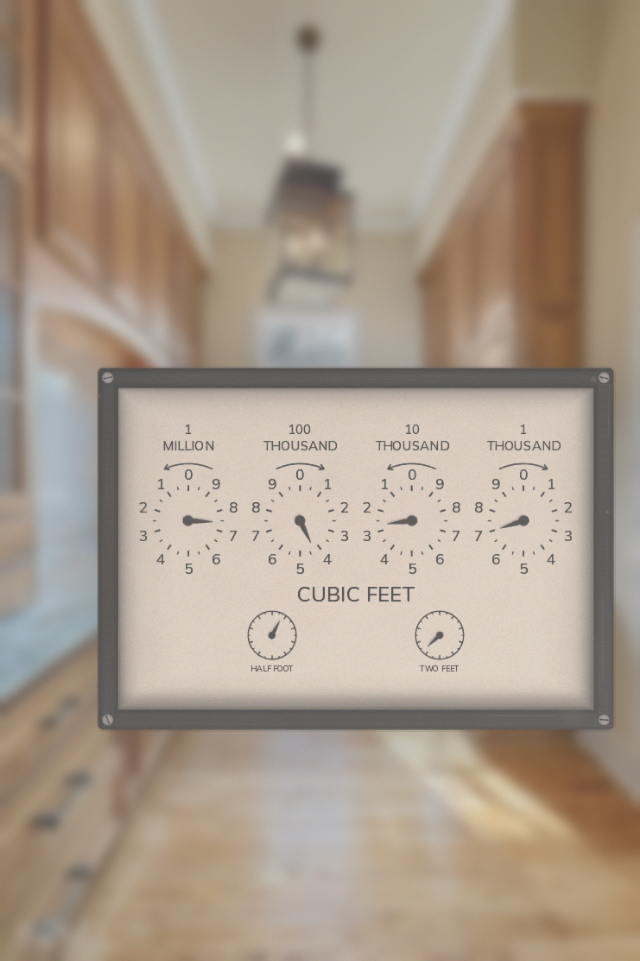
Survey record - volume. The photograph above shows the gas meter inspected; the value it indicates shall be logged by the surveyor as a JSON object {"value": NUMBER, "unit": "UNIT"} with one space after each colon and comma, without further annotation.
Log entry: {"value": 742700, "unit": "ft³"}
